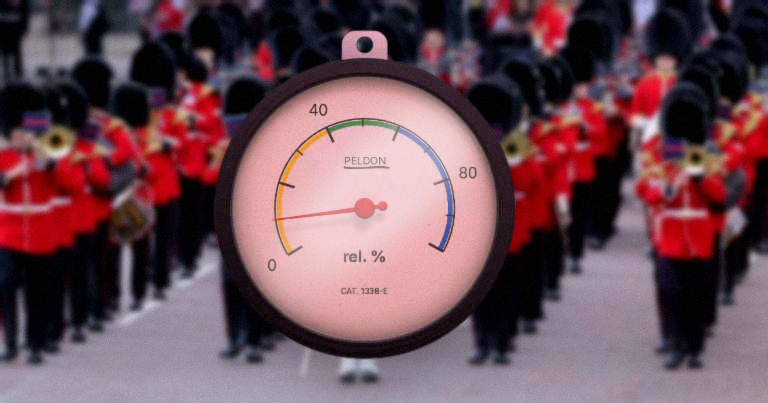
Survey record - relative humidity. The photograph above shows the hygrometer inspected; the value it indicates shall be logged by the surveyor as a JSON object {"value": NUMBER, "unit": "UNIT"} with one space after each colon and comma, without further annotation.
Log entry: {"value": 10, "unit": "%"}
